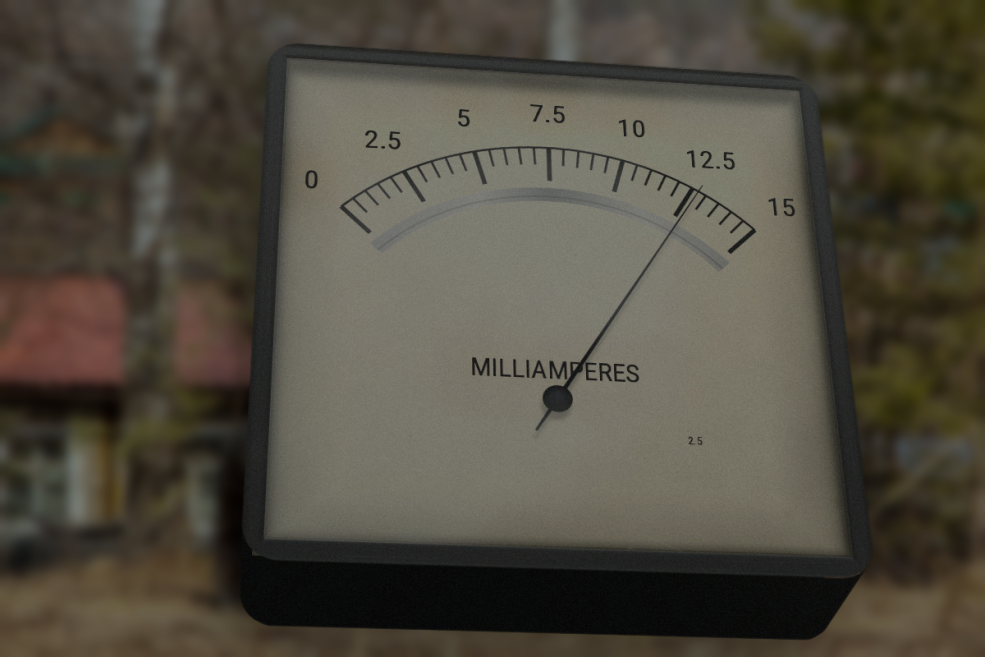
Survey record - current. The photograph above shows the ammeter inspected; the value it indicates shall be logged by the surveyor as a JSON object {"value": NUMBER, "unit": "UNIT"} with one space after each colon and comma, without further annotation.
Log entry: {"value": 12.75, "unit": "mA"}
